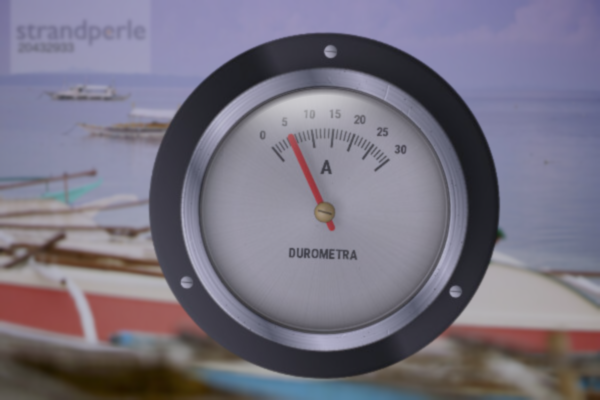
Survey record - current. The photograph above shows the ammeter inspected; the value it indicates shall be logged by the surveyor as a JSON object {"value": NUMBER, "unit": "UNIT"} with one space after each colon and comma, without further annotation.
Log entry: {"value": 5, "unit": "A"}
